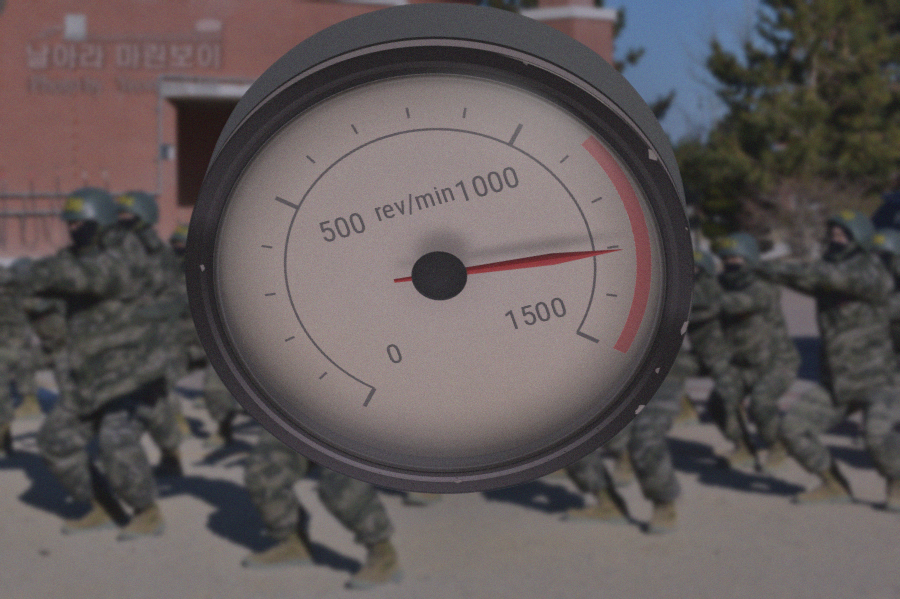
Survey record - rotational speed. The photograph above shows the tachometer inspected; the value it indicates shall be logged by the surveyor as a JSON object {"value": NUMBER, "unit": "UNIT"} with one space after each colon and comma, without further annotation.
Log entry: {"value": 1300, "unit": "rpm"}
